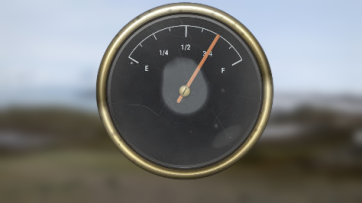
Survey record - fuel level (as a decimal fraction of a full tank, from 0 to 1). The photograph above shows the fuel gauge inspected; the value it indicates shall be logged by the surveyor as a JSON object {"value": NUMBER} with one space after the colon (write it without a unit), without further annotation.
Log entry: {"value": 0.75}
